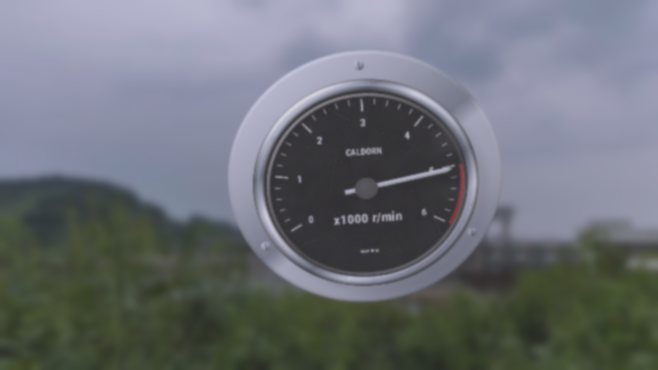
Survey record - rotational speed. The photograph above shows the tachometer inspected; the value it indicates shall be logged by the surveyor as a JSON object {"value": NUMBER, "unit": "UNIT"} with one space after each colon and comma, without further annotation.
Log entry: {"value": 5000, "unit": "rpm"}
